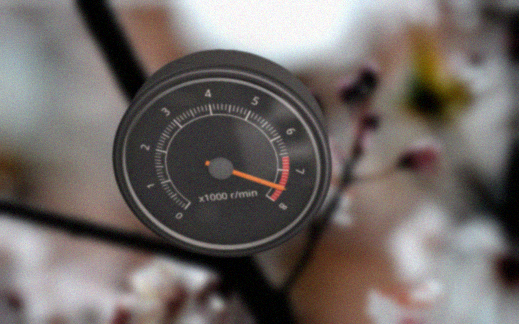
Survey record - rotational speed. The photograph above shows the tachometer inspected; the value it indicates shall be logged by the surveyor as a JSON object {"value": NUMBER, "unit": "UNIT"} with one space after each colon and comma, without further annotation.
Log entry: {"value": 7500, "unit": "rpm"}
